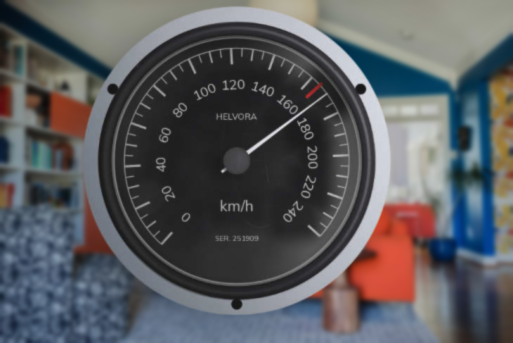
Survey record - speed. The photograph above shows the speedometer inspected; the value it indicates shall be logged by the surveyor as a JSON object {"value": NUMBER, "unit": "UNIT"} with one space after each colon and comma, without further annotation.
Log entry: {"value": 170, "unit": "km/h"}
